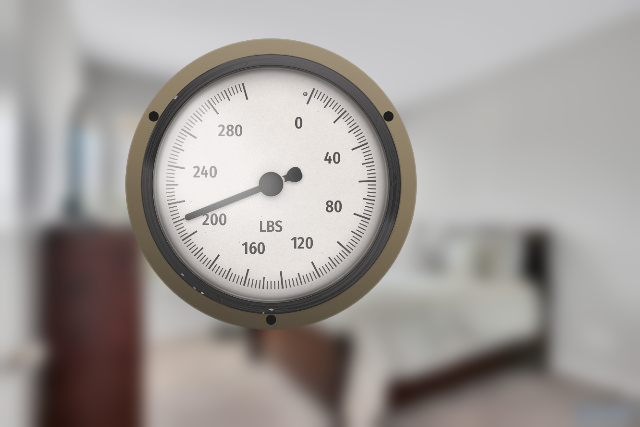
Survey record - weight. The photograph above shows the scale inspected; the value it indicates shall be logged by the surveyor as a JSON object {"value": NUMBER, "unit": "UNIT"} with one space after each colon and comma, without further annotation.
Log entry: {"value": 210, "unit": "lb"}
